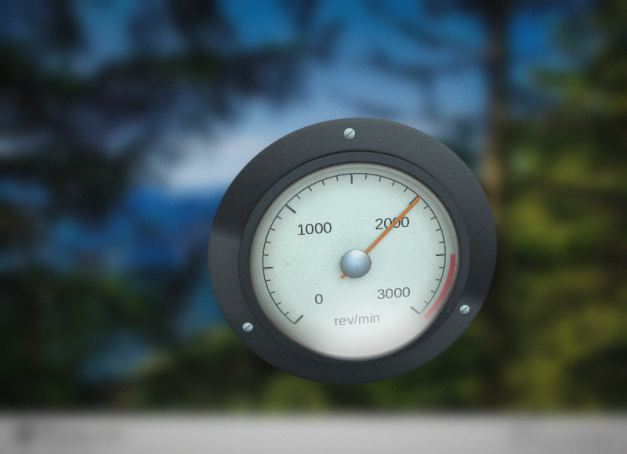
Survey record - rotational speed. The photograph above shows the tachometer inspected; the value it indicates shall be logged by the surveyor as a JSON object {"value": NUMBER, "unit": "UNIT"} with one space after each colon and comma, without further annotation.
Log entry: {"value": 2000, "unit": "rpm"}
